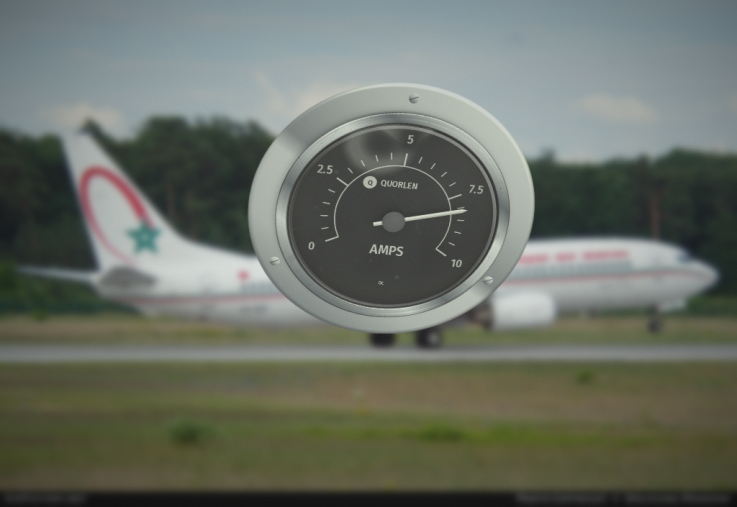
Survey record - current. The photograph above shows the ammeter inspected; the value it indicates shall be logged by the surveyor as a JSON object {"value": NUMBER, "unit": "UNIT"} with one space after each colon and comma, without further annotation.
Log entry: {"value": 8, "unit": "A"}
